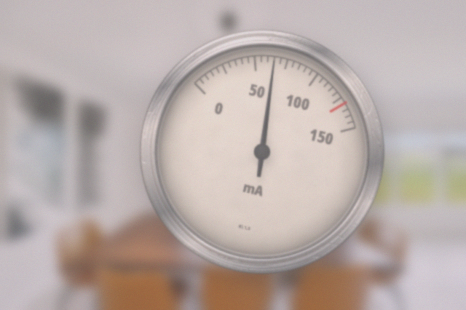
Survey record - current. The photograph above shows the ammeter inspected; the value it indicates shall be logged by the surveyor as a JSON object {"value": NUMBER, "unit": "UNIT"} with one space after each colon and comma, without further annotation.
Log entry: {"value": 65, "unit": "mA"}
